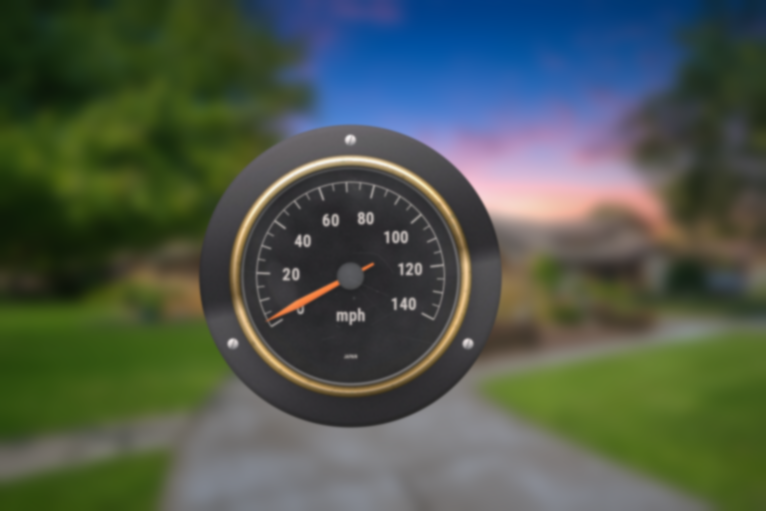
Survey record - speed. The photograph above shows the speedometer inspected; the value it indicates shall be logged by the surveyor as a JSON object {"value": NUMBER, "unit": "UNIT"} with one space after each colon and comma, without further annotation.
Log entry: {"value": 2.5, "unit": "mph"}
